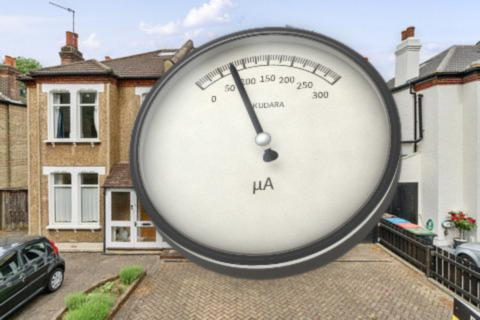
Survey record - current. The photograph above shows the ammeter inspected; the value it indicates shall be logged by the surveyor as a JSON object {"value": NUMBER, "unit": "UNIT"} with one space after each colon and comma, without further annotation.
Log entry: {"value": 75, "unit": "µA"}
